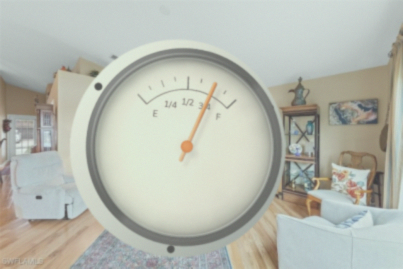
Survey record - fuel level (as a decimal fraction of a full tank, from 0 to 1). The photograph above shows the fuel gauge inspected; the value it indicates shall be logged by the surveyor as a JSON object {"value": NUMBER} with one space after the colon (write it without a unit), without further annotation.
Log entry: {"value": 0.75}
